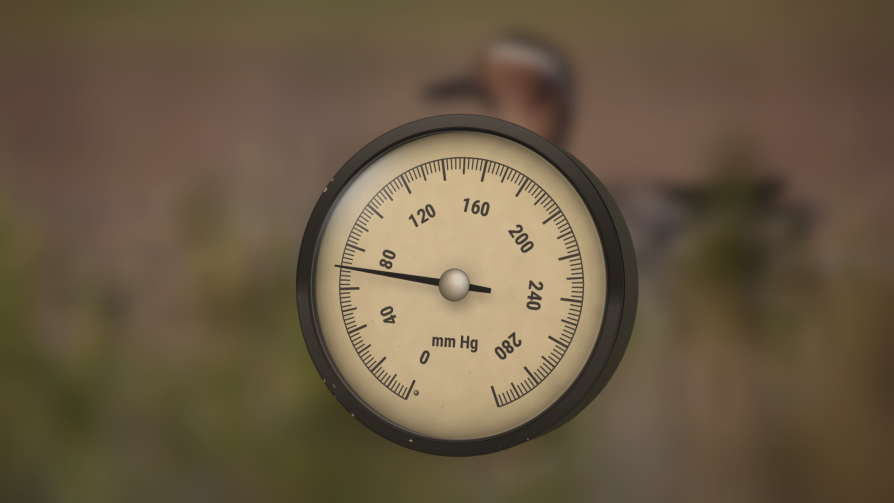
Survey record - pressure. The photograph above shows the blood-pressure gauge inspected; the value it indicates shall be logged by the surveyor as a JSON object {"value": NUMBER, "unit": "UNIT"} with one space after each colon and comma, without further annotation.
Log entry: {"value": 70, "unit": "mmHg"}
